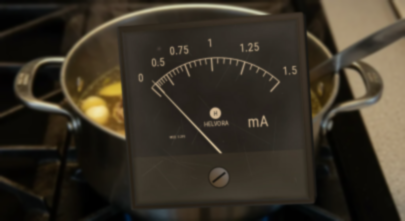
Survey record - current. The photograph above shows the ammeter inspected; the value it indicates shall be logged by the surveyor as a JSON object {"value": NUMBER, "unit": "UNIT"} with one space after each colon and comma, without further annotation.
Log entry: {"value": 0.25, "unit": "mA"}
